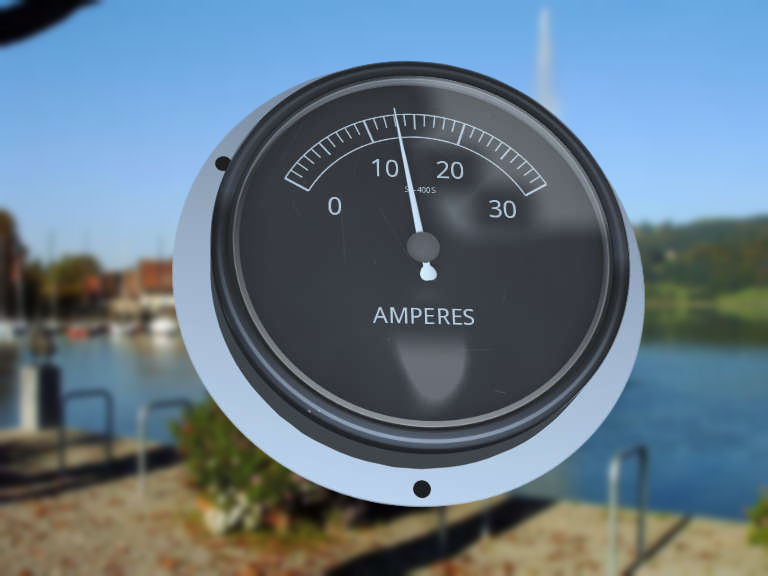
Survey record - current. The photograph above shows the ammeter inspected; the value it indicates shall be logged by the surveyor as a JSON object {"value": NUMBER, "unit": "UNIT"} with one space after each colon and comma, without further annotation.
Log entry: {"value": 13, "unit": "A"}
